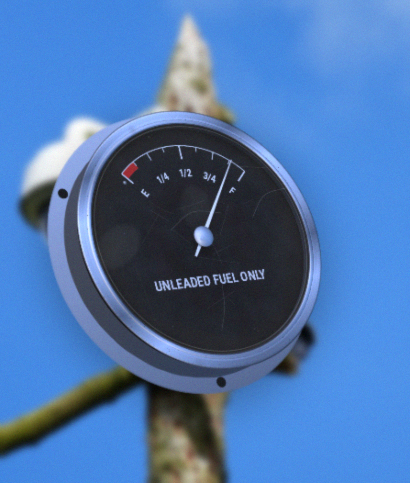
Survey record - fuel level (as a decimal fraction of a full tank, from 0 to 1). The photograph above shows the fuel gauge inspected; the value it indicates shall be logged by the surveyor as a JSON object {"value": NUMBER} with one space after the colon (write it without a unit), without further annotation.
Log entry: {"value": 0.875}
